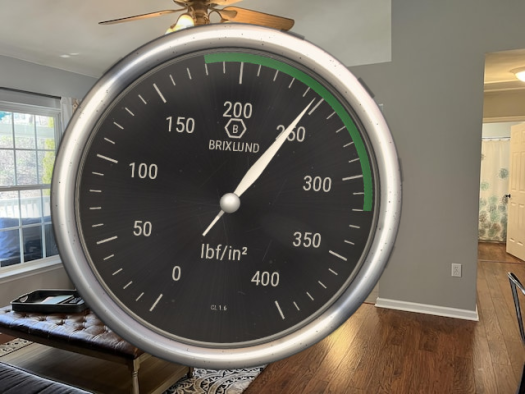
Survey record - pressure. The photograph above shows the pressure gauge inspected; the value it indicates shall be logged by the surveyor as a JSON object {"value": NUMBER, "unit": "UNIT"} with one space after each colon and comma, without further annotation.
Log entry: {"value": 245, "unit": "psi"}
